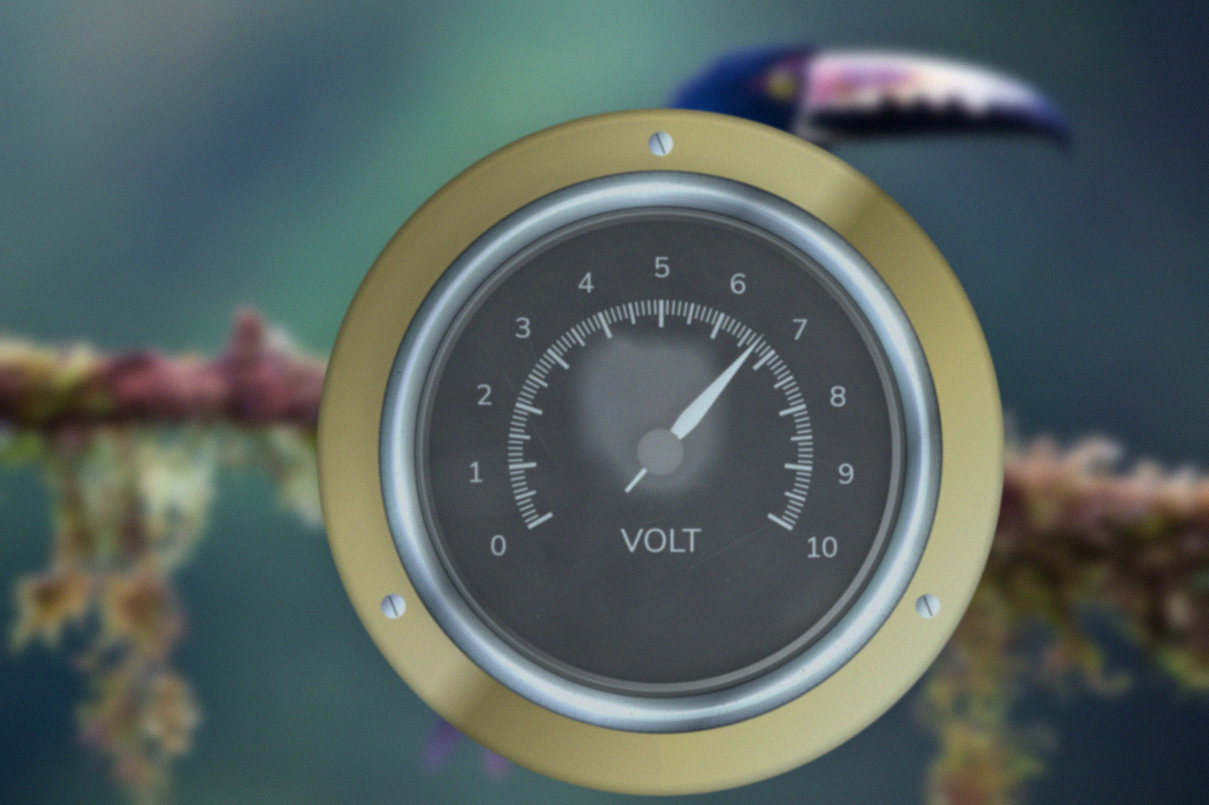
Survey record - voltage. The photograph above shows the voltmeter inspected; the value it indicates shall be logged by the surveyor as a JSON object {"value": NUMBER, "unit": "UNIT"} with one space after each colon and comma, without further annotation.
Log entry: {"value": 6.7, "unit": "V"}
